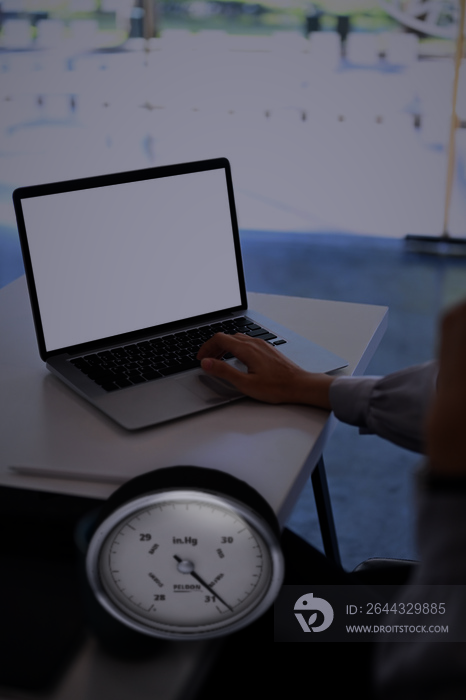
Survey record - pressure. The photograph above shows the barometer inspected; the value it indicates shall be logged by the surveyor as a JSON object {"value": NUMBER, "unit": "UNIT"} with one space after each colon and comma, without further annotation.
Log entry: {"value": 30.9, "unit": "inHg"}
